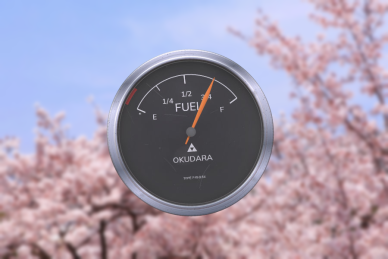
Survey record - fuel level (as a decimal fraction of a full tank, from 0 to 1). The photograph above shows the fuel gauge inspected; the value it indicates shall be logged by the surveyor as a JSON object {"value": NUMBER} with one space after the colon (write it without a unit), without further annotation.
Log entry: {"value": 0.75}
